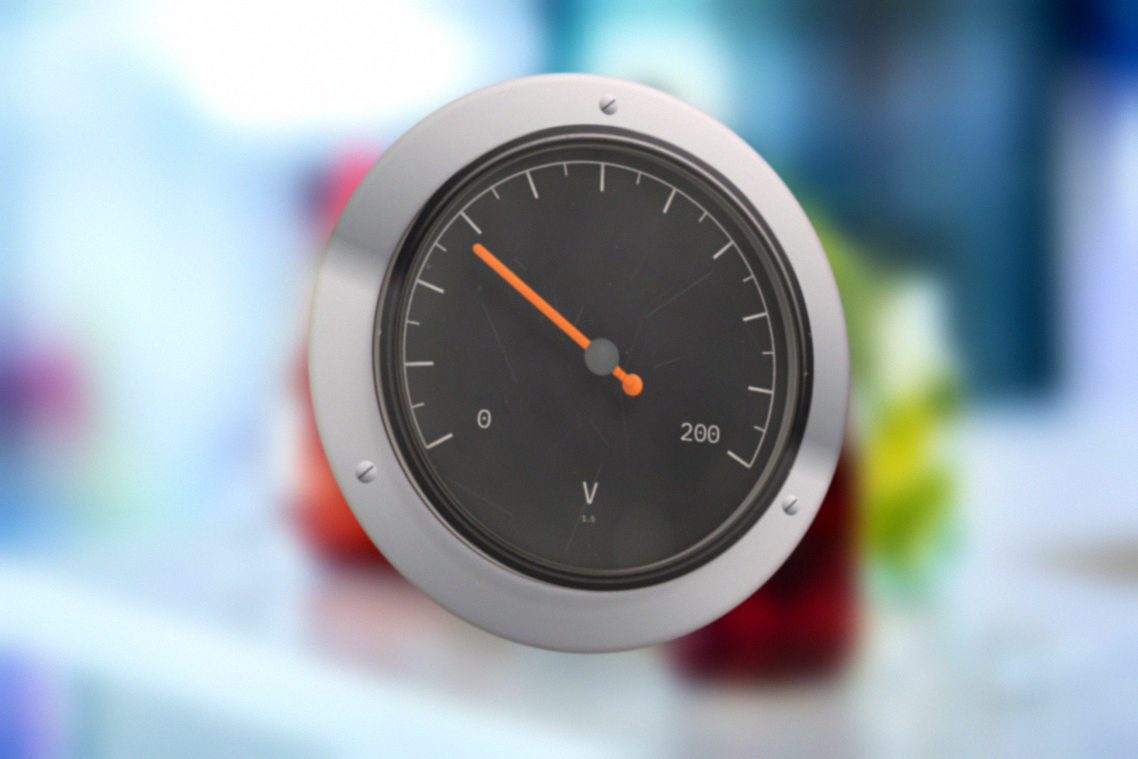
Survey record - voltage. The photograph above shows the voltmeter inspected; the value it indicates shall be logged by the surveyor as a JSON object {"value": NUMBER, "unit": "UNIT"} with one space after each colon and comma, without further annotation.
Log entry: {"value": 55, "unit": "V"}
